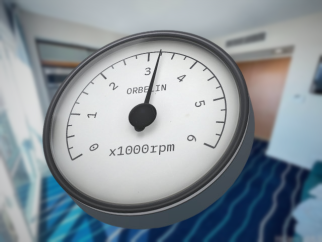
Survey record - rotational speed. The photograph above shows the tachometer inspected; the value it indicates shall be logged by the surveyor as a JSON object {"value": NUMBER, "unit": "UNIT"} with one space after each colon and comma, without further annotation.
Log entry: {"value": 3250, "unit": "rpm"}
